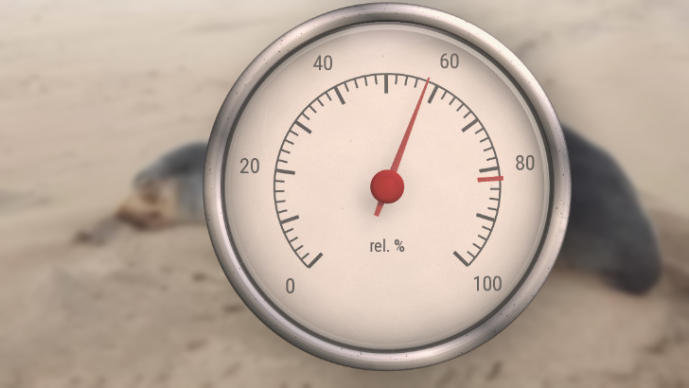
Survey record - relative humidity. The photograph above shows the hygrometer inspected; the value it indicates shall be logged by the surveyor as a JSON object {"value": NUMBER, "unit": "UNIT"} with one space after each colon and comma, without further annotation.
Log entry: {"value": 58, "unit": "%"}
